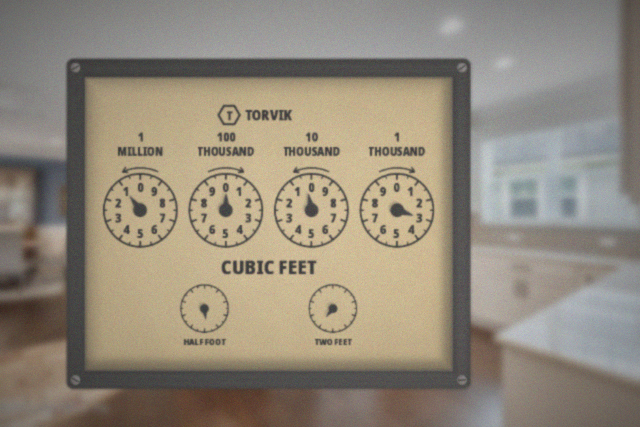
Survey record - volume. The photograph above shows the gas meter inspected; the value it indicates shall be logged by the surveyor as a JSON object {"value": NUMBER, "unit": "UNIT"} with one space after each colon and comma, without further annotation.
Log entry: {"value": 100300, "unit": "ft³"}
